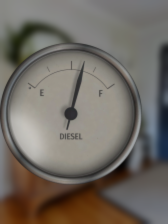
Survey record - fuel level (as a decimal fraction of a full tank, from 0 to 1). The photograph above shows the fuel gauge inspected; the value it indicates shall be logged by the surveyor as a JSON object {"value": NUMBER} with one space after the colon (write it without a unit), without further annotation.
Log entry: {"value": 0.625}
